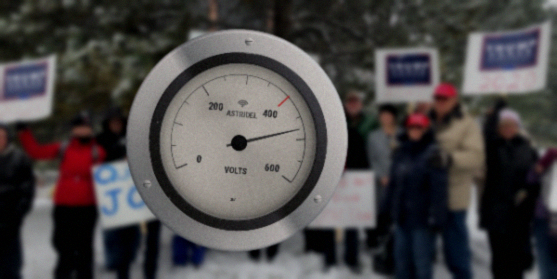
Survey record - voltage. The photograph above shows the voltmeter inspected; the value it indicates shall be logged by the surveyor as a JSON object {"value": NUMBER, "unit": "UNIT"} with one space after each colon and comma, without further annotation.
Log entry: {"value": 475, "unit": "V"}
